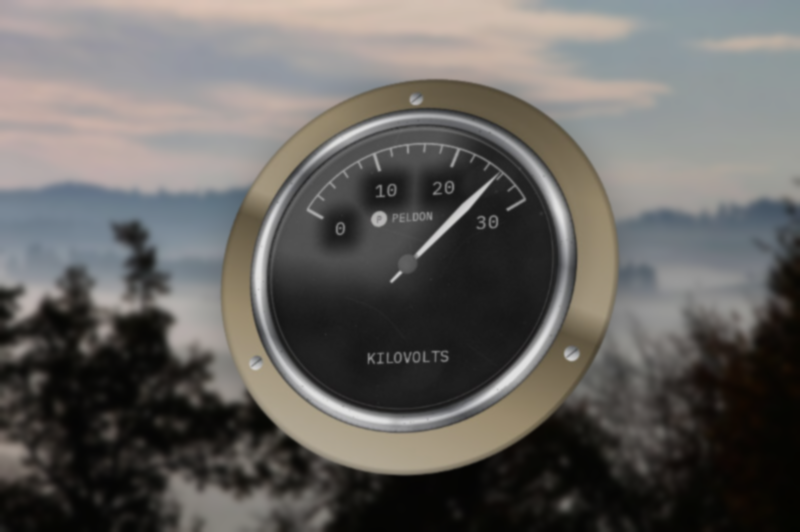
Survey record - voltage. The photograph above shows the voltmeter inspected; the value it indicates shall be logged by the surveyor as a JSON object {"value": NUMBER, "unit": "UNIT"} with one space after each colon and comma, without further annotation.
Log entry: {"value": 26, "unit": "kV"}
